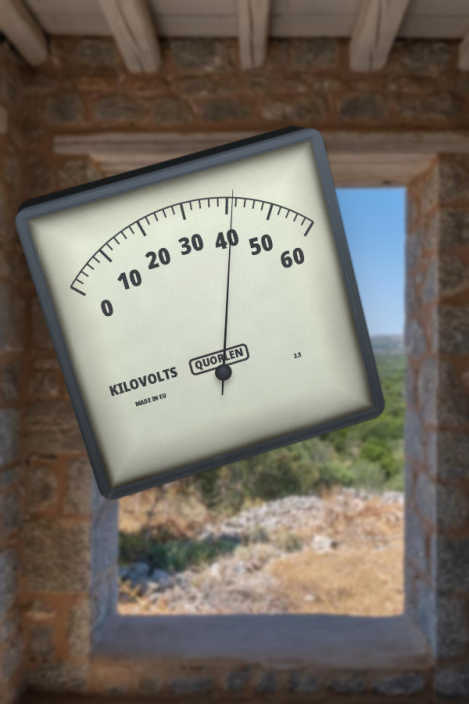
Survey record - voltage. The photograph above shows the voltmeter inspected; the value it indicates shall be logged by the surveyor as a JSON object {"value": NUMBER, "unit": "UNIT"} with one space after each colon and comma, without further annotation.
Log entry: {"value": 41, "unit": "kV"}
